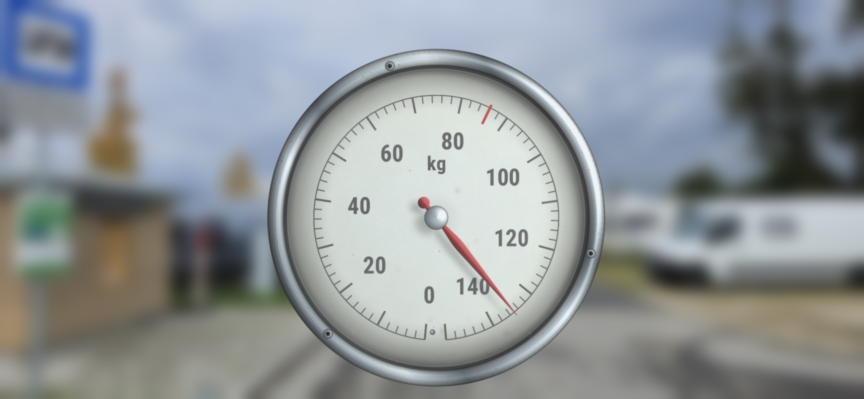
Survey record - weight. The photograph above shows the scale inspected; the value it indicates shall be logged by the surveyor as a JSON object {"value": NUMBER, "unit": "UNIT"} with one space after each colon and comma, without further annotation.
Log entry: {"value": 135, "unit": "kg"}
